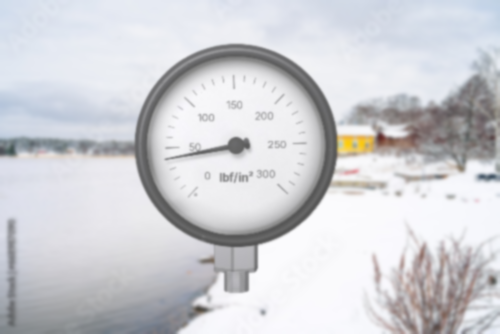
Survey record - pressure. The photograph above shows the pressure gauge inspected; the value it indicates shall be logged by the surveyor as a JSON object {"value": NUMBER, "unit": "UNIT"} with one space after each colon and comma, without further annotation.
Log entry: {"value": 40, "unit": "psi"}
